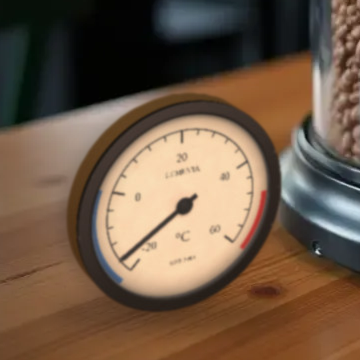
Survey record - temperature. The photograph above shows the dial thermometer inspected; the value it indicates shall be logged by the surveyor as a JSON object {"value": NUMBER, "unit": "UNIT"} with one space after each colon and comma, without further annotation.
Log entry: {"value": -16, "unit": "°C"}
